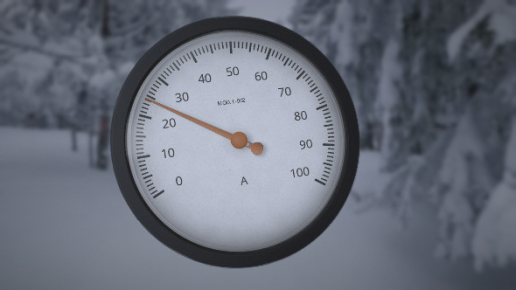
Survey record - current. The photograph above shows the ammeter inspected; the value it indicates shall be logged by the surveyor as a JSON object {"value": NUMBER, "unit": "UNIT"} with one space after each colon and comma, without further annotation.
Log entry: {"value": 24, "unit": "A"}
